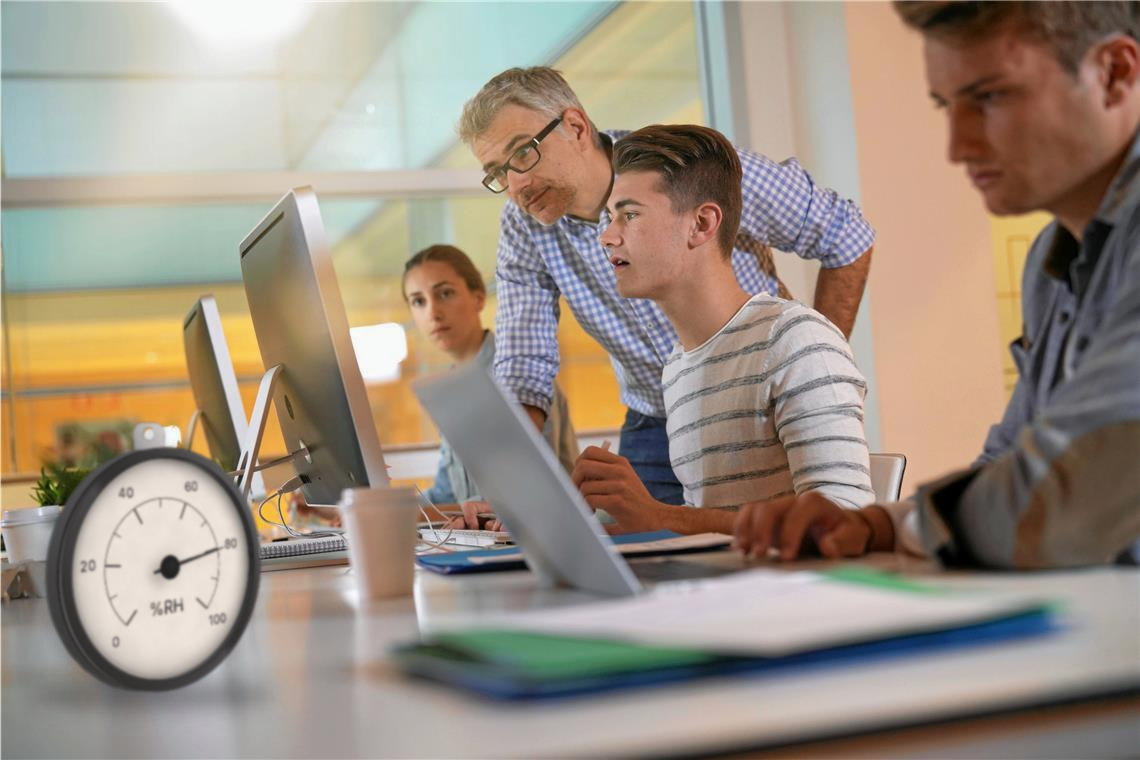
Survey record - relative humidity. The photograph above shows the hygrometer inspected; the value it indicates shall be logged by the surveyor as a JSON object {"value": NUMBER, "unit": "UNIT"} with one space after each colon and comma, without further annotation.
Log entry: {"value": 80, "unit": "%"}
